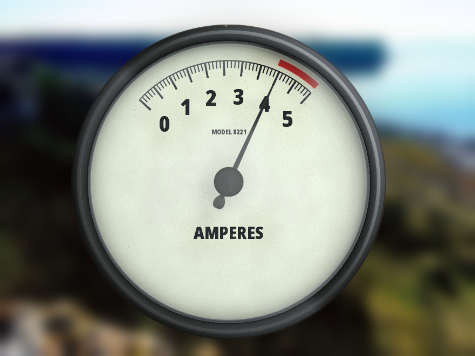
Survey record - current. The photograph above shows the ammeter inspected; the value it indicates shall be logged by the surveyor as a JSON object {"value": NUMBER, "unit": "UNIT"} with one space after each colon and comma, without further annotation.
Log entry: {"value": 4, "unit": "A"}
